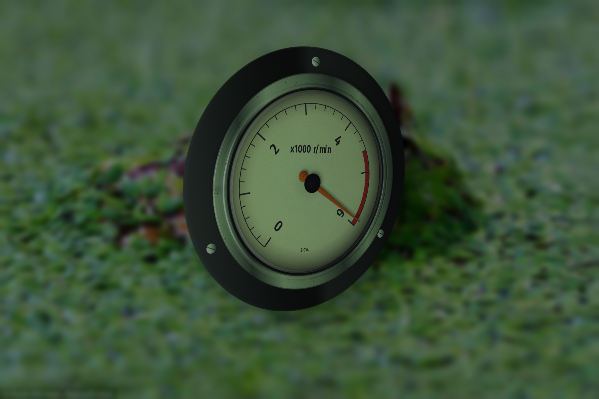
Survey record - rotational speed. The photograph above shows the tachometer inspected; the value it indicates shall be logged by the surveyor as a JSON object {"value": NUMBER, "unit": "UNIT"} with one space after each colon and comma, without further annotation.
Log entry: {"value": 5900, "unit": "rpm"}
